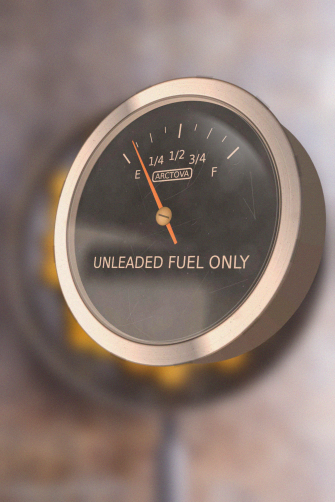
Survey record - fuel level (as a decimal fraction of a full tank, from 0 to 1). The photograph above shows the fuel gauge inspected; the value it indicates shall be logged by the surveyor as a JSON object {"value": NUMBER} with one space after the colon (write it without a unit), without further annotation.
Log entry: {"value": 0.125}
